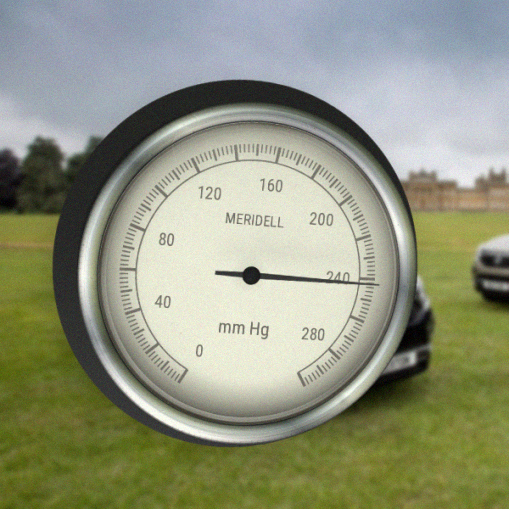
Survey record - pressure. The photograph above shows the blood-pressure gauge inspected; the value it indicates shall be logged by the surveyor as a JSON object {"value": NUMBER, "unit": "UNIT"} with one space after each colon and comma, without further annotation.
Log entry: {"value": 242, "unit": "mmHg"}
